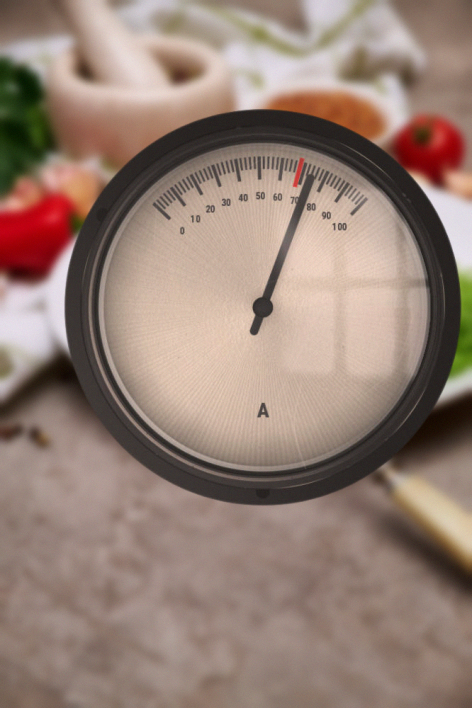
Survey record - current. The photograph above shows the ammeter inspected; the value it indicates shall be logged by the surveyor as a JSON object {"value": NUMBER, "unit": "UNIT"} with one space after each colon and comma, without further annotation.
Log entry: {"value": 74, "unit": "A"}
